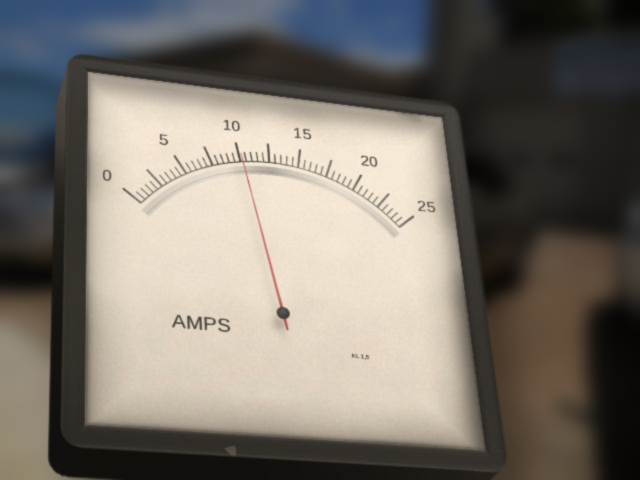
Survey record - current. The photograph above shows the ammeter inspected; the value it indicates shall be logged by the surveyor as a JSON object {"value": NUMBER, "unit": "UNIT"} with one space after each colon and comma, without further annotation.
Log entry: {"value": 10, "unit": "A"}
